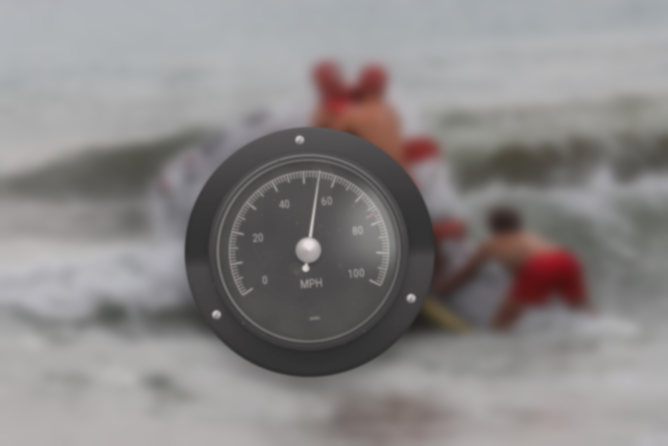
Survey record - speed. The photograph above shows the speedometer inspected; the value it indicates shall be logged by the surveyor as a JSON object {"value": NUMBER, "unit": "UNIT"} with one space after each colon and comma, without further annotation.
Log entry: {"value": 55, "unit": "mph"}
